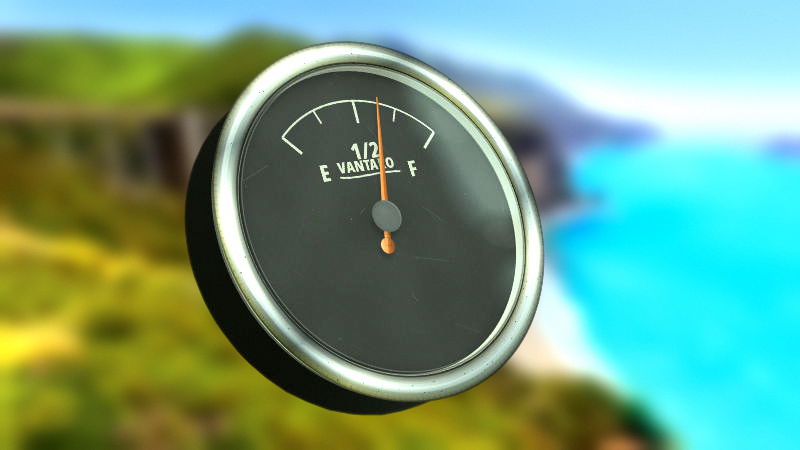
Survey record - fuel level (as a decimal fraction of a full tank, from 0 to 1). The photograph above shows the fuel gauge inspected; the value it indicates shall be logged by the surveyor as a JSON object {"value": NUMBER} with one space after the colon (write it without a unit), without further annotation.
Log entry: {"value": 0.625}
